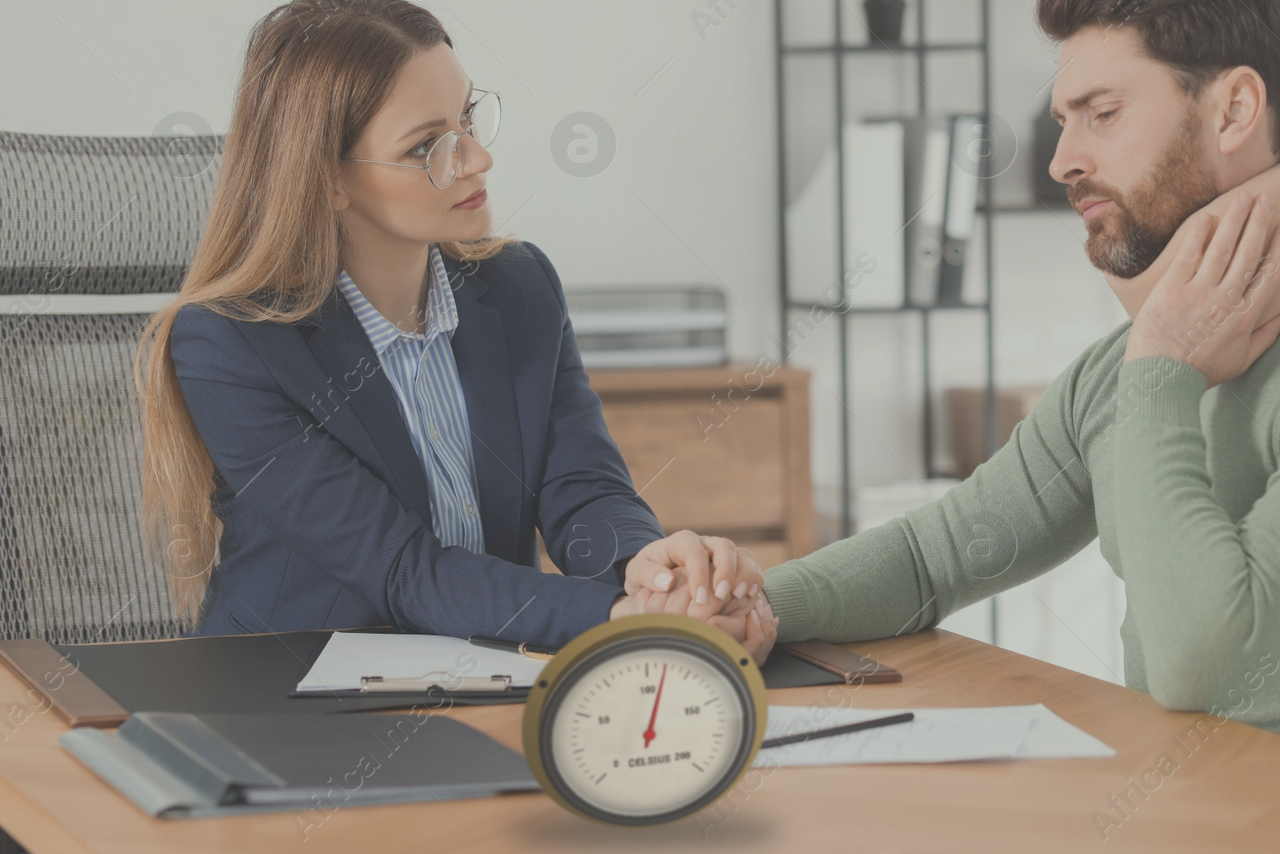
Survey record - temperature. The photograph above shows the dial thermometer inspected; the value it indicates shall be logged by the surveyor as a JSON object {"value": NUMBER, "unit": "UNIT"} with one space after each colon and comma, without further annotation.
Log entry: {"value": 110, "unit": "°C"}
